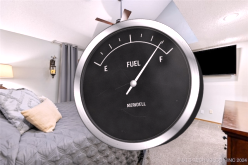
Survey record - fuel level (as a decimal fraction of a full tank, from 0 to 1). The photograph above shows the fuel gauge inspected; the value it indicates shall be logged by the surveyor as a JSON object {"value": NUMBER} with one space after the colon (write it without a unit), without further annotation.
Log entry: {"value": 0.875}
